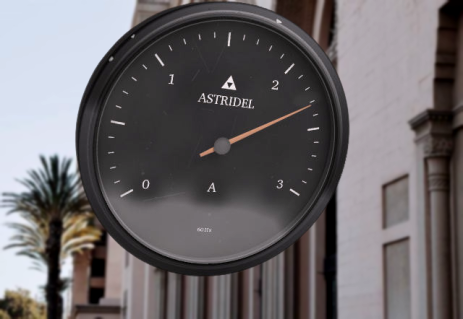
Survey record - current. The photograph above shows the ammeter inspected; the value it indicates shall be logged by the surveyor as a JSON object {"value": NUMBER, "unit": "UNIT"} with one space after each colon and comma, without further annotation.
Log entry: {"value": 2.3, "unit": "A"}
